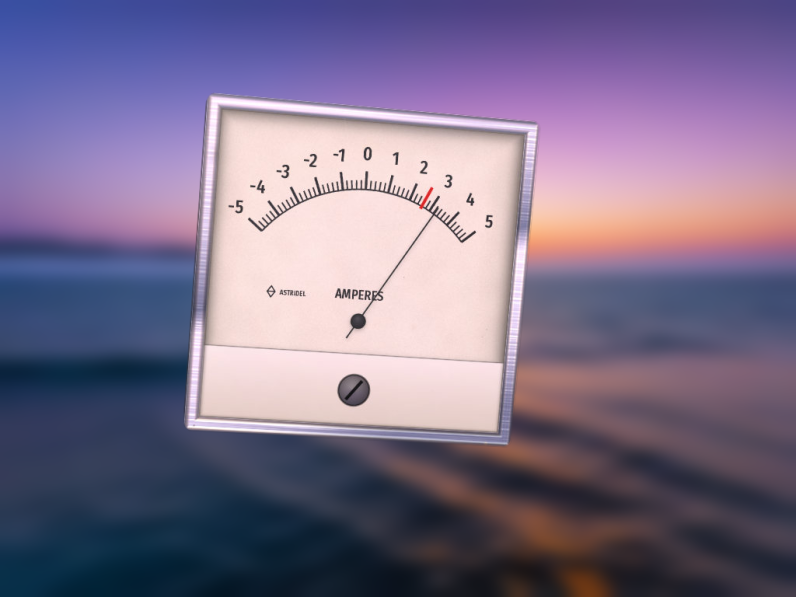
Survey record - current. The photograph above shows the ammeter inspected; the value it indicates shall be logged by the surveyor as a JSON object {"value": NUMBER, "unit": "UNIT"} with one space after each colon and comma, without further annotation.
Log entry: {"value": 3.2, "unit": "A"}
